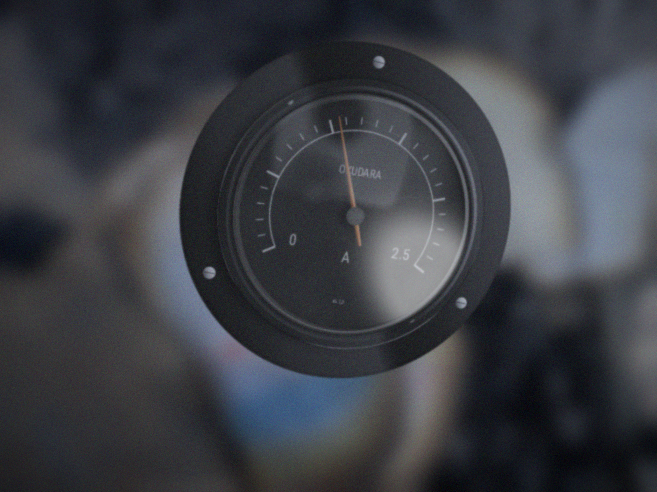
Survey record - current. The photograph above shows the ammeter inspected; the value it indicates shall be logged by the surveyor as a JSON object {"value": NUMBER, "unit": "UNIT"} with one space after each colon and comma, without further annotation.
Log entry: {"value": 1.05, "unit": "A"}
